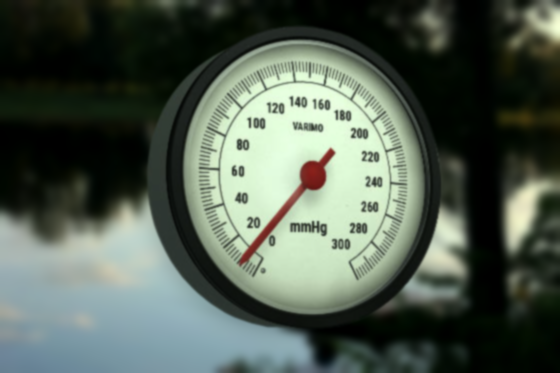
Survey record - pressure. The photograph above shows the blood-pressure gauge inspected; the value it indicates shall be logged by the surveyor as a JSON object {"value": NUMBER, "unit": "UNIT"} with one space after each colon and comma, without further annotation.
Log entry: {"value": 10, "unit": "mmHg"}
